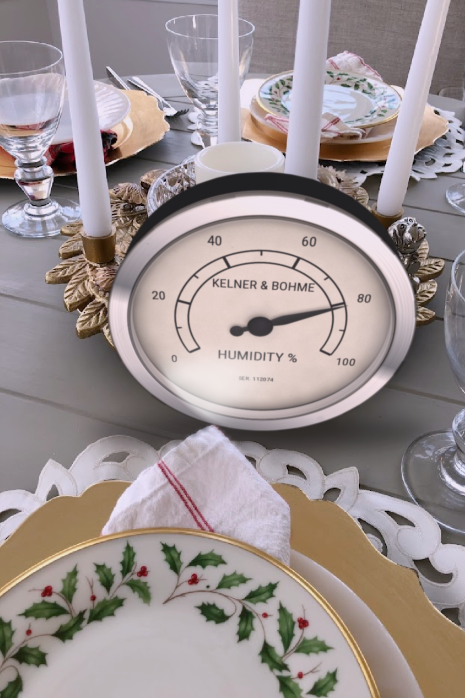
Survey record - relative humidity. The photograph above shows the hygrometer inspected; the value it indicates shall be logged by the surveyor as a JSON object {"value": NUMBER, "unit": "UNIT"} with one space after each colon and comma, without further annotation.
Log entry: {"value": 80, "unit": "%"}
